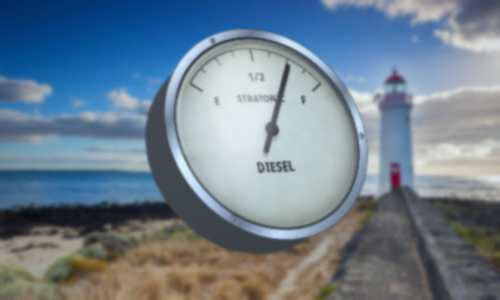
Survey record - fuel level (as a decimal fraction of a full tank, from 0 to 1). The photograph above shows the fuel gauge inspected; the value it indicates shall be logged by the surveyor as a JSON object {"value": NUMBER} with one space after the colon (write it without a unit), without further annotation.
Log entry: {"value": 0.75}
